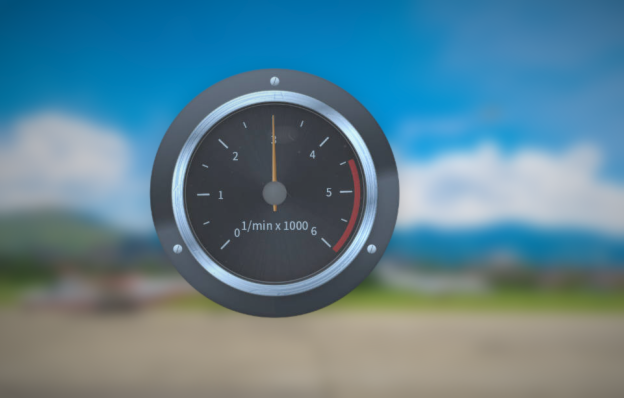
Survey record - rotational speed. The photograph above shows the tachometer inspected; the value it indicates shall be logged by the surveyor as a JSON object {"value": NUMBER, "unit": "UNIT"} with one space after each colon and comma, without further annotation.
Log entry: {"value": 3000, "unit": "rpm"}
